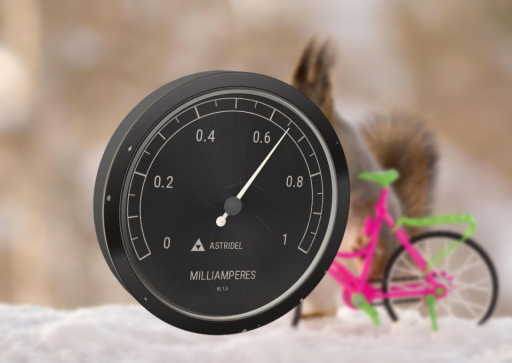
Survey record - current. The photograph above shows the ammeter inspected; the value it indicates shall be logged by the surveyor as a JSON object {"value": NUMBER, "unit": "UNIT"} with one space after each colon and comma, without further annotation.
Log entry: {"value": 0.65, "unit": "mA"}
